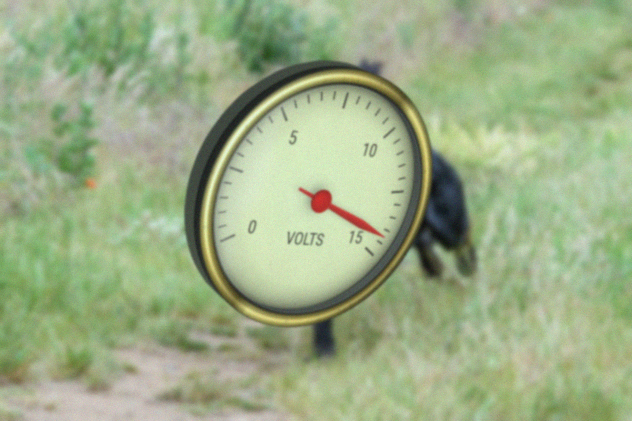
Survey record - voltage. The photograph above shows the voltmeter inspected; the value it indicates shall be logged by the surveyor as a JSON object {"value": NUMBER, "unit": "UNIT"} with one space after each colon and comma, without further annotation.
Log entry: {"value": 14.25, "unit": "V"}
